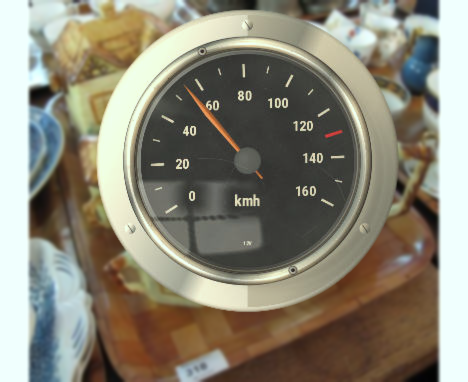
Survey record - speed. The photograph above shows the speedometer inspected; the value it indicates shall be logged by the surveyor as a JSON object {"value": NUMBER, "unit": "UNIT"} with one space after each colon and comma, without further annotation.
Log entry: {"value": 55, "unit": "km/h"}
